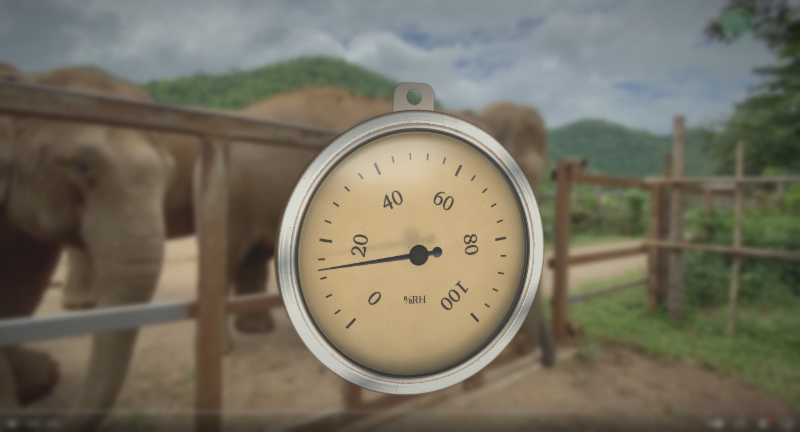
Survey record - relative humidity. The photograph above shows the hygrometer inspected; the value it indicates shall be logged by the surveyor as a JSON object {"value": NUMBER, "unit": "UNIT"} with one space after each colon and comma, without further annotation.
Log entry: {"value": 14, "unit": "%"}
